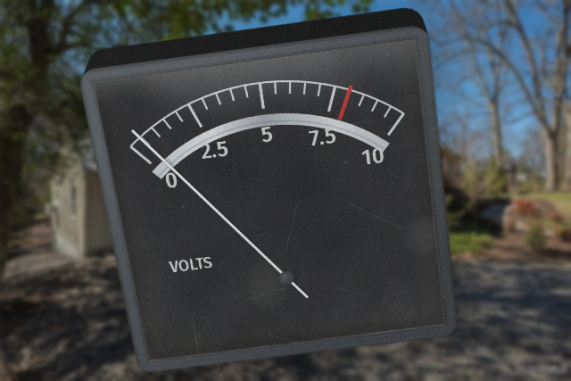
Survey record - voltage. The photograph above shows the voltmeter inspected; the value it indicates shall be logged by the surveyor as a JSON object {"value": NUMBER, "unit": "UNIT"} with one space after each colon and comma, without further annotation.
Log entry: {"value": 0.5, "unit": "V"}
